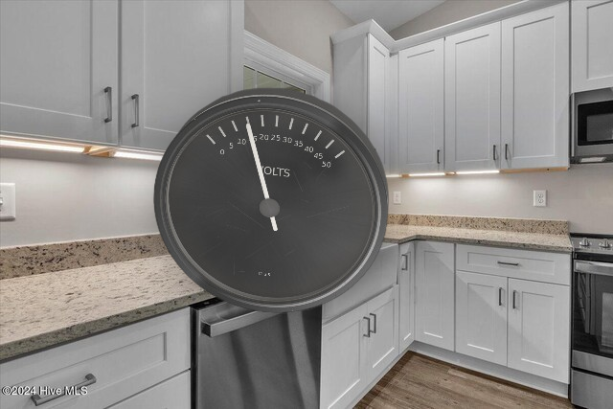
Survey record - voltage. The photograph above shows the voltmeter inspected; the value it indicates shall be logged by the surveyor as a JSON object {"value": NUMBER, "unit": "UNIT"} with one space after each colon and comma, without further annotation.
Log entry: {"value": 15, "unit": "V"}
